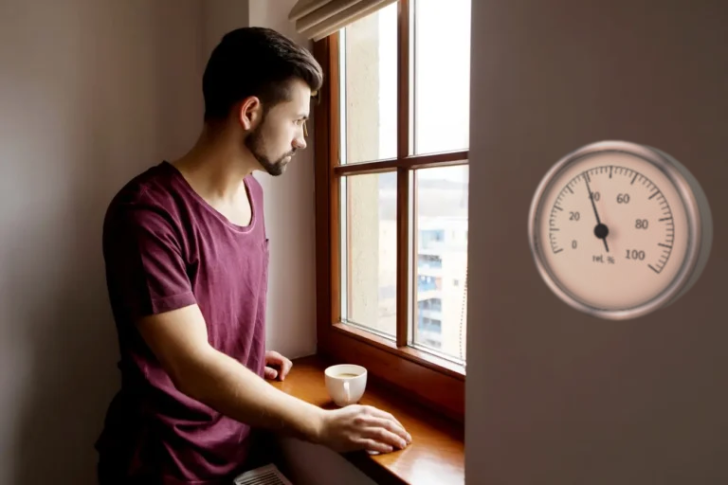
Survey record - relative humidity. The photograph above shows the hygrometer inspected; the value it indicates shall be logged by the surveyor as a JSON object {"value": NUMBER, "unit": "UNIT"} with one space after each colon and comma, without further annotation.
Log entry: {"value": 40, "unit": "%"}
